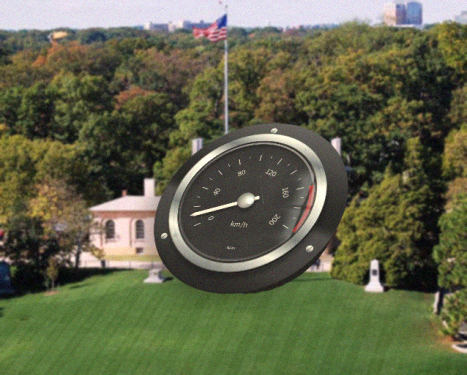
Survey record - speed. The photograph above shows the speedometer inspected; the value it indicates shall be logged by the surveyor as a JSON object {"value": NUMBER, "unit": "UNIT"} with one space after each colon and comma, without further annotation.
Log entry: {"value": 10, "unit": "km/h"}
